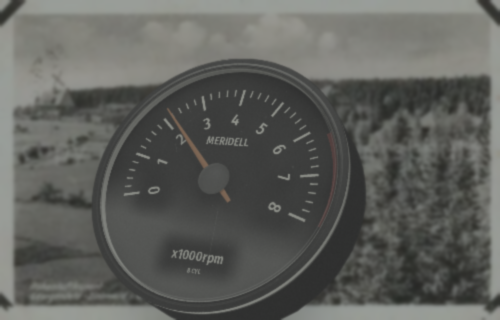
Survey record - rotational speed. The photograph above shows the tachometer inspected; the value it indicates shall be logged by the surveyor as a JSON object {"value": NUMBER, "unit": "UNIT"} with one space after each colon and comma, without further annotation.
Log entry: {"value": 2200, "unit": "rpm"}
